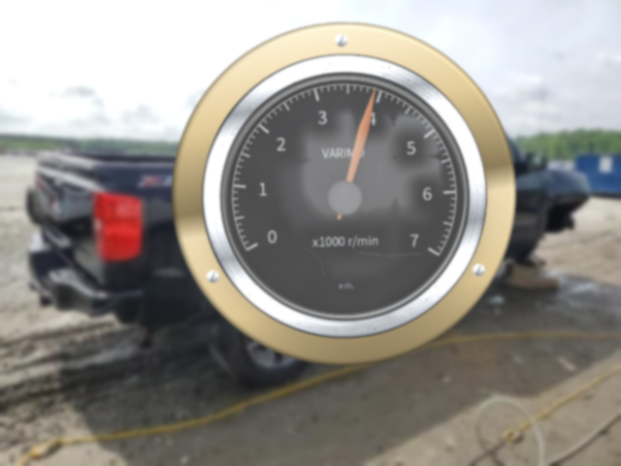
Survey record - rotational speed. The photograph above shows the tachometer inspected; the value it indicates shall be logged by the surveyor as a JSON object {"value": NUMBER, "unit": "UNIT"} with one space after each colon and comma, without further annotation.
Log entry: {"value": 3900, "unit": "rpm"}
